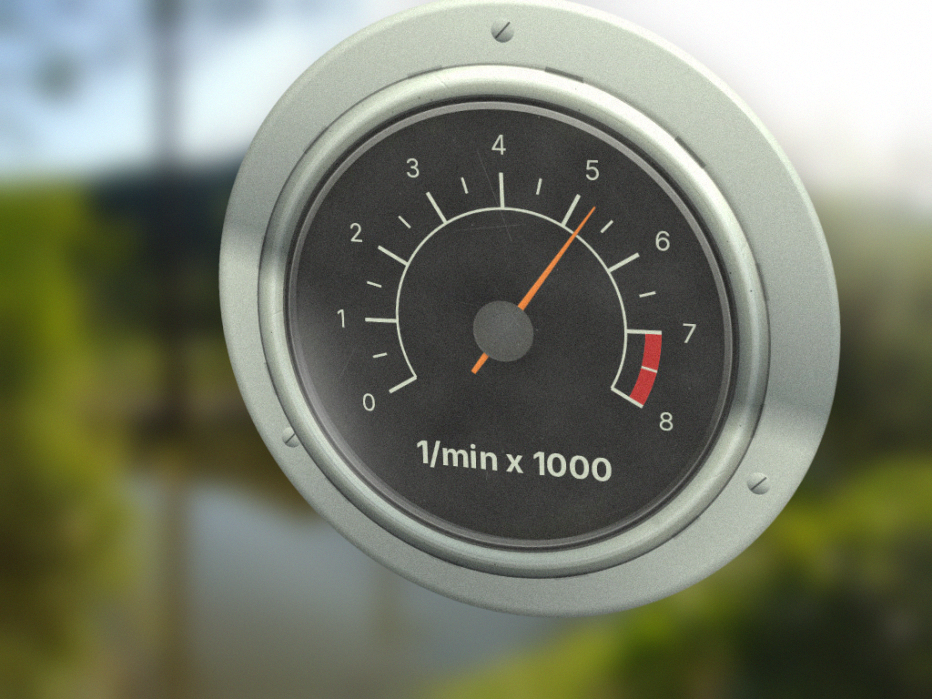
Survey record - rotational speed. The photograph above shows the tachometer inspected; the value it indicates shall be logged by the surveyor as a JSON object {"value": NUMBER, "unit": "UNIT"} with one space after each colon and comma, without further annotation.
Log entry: {"value": 5250, "unit": "rpm"}
